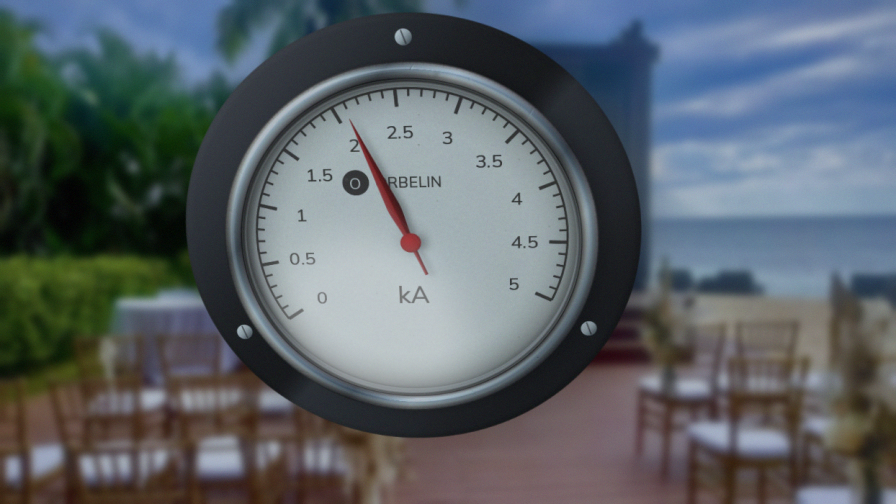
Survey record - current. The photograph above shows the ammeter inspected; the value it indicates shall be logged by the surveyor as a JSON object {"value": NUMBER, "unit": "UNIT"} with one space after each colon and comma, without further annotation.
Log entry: {"value": 2.1, "unit": "kA"}
